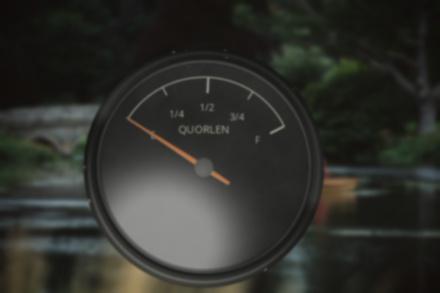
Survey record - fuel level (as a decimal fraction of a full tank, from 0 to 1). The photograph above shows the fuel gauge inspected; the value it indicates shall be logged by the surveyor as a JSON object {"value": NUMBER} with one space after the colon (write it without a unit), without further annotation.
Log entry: {"value": 0}
